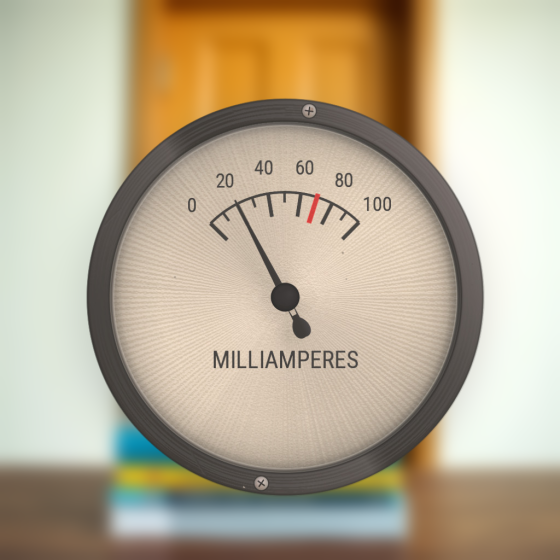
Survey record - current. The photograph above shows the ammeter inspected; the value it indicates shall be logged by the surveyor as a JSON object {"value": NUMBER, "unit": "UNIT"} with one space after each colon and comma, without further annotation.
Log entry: {"value": 20, "unit": "mA"}
